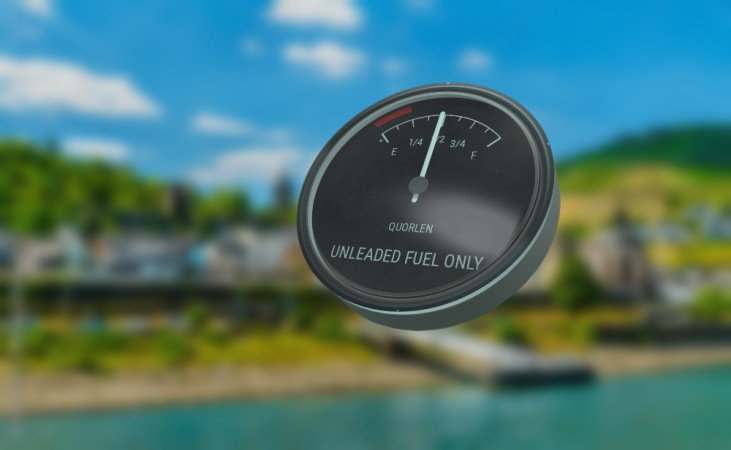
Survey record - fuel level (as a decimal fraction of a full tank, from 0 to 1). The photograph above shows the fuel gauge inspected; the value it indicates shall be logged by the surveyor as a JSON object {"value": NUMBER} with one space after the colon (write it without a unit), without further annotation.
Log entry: {"value": 0.5}
